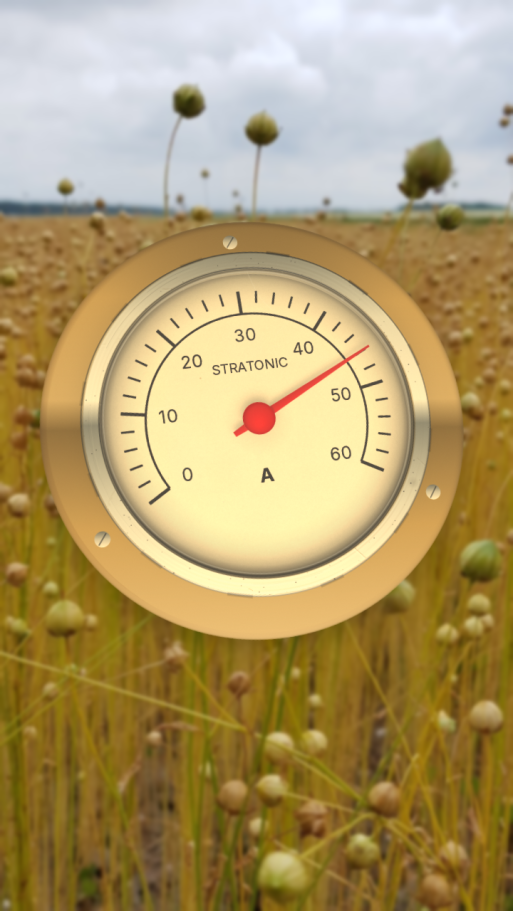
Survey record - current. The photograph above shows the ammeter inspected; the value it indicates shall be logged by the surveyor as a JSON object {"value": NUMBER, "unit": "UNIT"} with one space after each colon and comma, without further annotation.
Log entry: {"value": 46, "unit": "A"}
